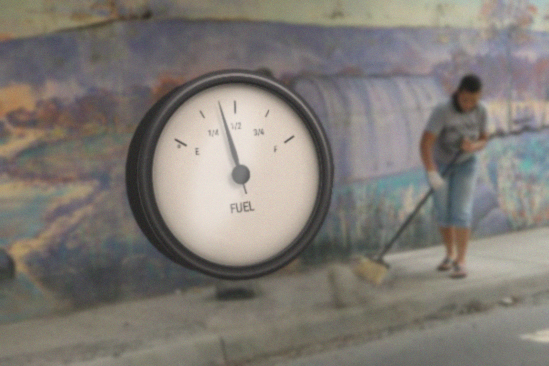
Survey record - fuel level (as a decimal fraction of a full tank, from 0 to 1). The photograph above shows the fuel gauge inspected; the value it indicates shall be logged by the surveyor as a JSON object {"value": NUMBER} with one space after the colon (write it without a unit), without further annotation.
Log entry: {"value": 0.375}
